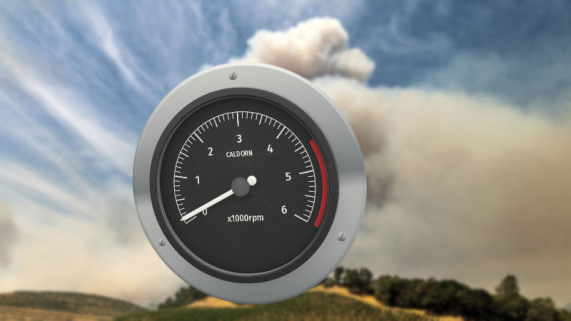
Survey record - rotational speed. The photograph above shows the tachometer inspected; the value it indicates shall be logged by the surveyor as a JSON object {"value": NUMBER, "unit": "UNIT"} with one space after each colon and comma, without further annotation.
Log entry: {"value": 100, "unit": "rpm"}
